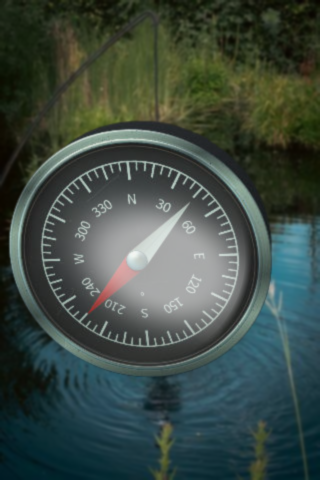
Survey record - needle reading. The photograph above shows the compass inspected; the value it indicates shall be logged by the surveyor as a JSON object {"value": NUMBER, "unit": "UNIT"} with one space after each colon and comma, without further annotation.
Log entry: {"value": 225, "unit": "°"}
